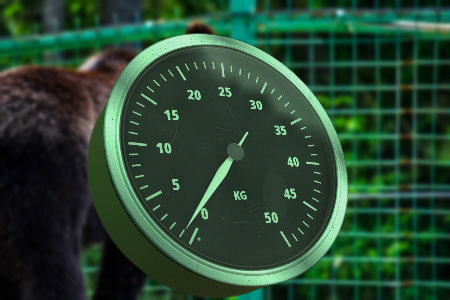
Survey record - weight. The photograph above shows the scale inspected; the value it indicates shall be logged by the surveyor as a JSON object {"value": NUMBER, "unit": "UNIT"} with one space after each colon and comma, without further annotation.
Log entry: {"value": 1, "unit": "kg"}
